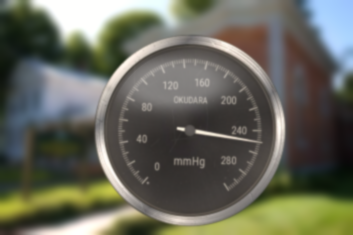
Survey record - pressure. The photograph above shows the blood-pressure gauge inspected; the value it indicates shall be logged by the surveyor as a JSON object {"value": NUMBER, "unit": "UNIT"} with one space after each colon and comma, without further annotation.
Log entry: {"value": 250, "unit": "mmHg"}
